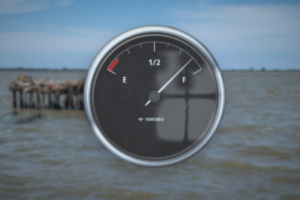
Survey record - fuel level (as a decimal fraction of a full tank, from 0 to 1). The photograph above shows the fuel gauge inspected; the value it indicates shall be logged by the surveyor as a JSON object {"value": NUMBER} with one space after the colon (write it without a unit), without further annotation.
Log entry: {"value": 0.875}
